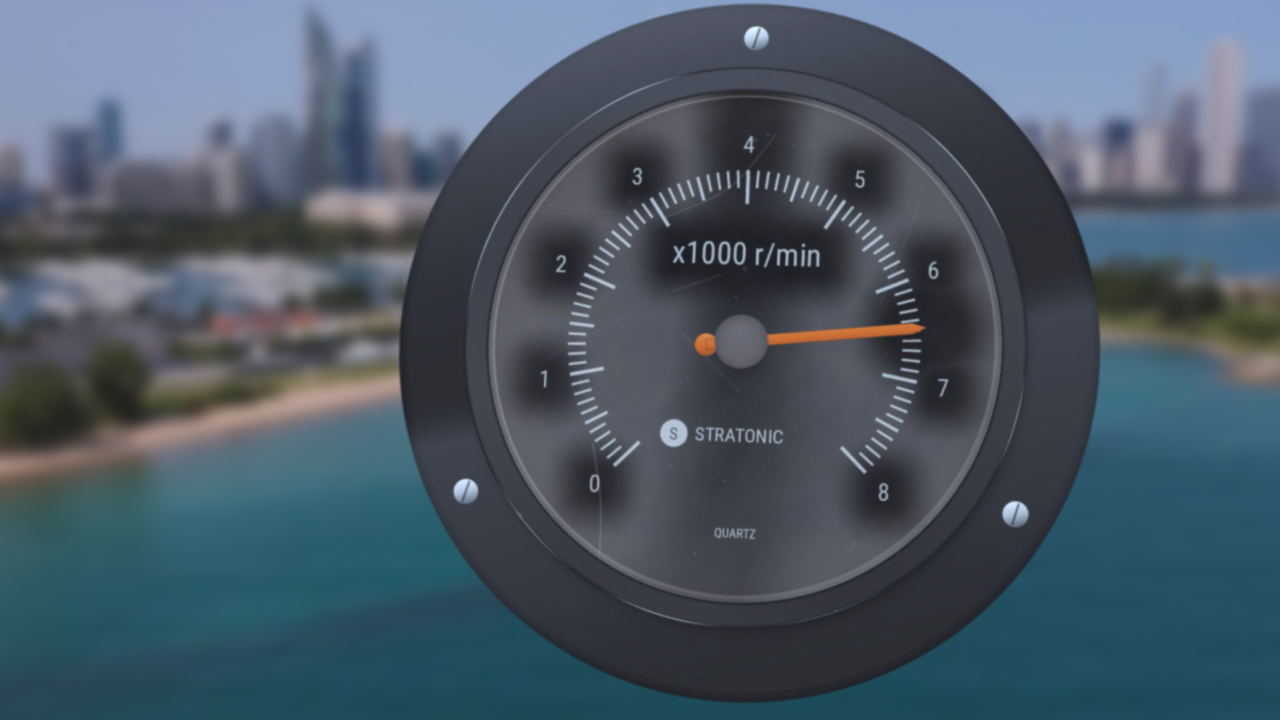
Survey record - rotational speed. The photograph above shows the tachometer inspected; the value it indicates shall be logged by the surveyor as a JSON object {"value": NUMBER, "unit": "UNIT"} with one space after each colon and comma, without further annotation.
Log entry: {"value": 6500, "unit": "rpm"}
